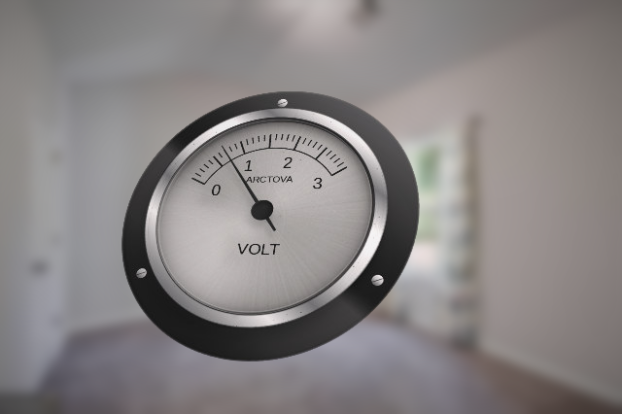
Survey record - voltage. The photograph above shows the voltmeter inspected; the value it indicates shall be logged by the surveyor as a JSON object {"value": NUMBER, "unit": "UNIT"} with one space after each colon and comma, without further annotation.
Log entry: {"value": 0.7, "unit": "V"}
